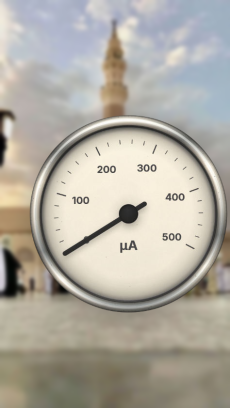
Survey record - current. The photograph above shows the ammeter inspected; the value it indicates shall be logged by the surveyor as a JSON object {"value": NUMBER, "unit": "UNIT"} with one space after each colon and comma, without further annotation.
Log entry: {"value": 0, "unit": "µA"}
